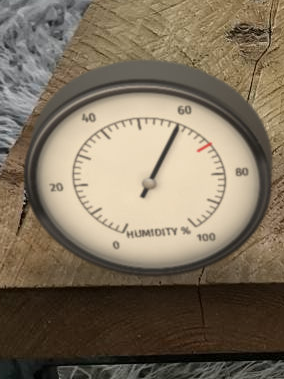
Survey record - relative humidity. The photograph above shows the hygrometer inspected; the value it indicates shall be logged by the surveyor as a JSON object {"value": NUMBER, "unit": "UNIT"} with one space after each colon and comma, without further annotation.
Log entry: {"value": 60, "unit": "%"}
